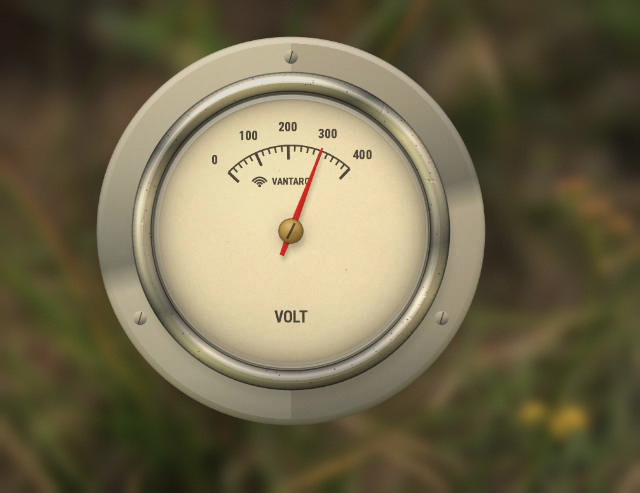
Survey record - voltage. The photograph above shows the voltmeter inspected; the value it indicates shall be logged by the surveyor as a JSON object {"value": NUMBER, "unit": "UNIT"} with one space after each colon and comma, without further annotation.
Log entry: {"value": 300, "unit": "V"}
